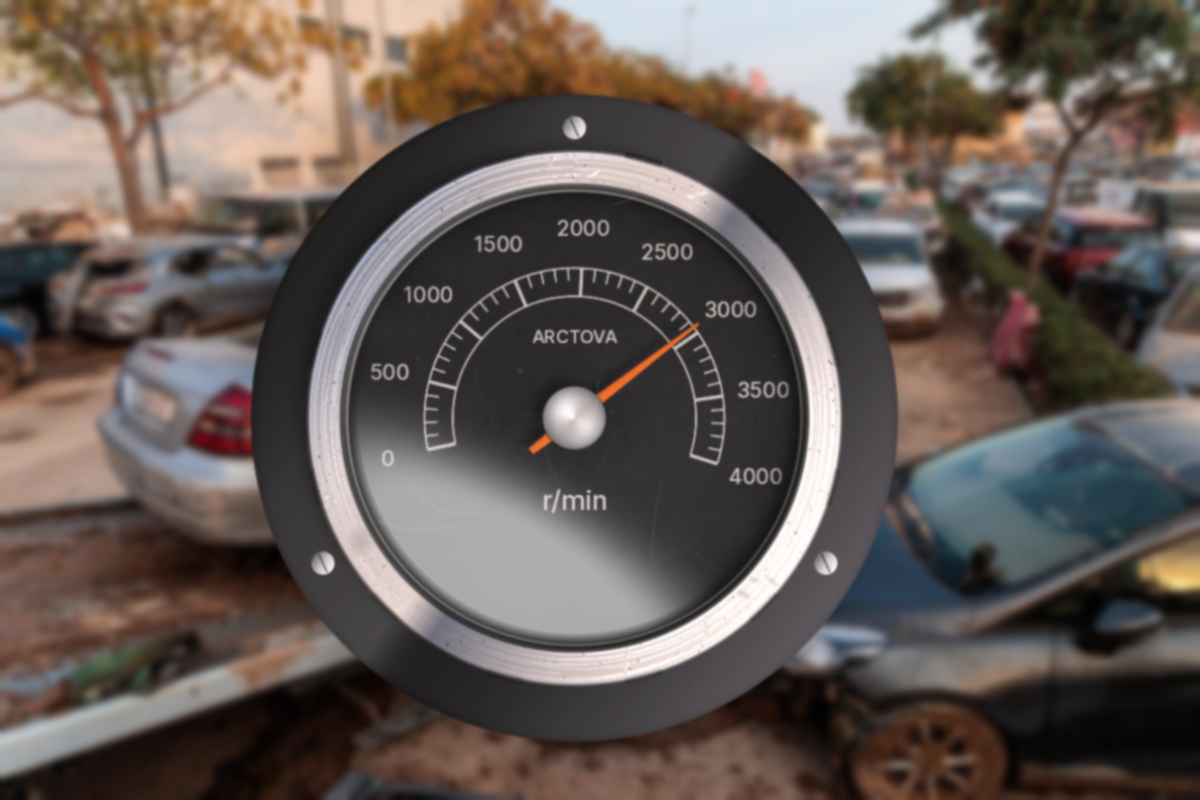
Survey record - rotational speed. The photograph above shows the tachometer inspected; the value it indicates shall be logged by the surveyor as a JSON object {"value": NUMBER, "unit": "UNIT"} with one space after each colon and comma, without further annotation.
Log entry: {"value": 2950, "unit": "rpm"}
